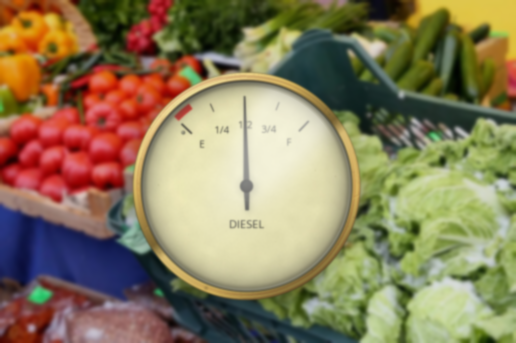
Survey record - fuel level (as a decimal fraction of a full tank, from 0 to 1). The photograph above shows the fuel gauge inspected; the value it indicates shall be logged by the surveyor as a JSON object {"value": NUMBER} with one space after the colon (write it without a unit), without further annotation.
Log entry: {"value": 0.5}
